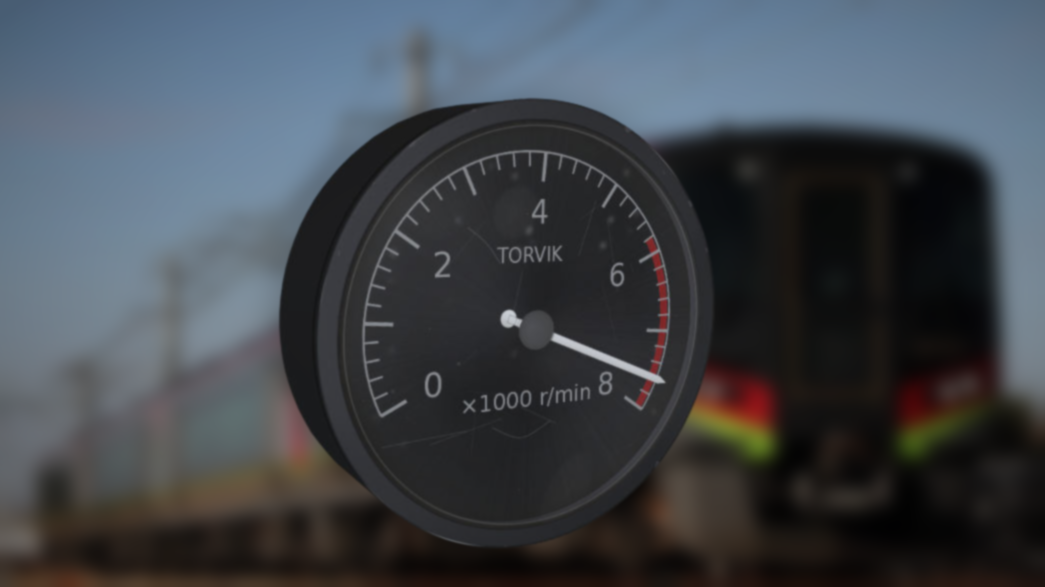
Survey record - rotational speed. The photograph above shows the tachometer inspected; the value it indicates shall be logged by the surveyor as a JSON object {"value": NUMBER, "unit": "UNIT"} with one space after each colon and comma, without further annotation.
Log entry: {"value": 7600, "unit": "rpm"}
